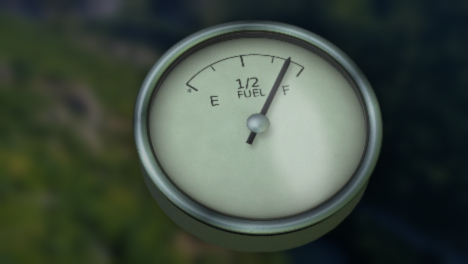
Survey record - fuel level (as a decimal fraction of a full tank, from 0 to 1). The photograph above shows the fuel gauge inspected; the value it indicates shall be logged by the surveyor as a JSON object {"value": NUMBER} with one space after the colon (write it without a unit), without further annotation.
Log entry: {"value": 0.875}
